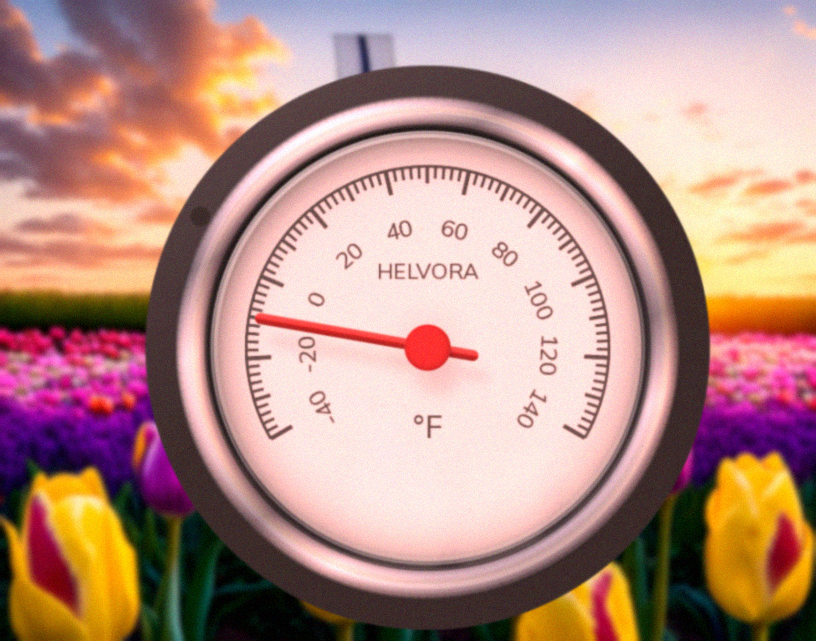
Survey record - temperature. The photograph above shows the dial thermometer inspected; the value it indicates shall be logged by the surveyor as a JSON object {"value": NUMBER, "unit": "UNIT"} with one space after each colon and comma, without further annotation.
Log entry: {"value": -10, "unit": "°F"}
